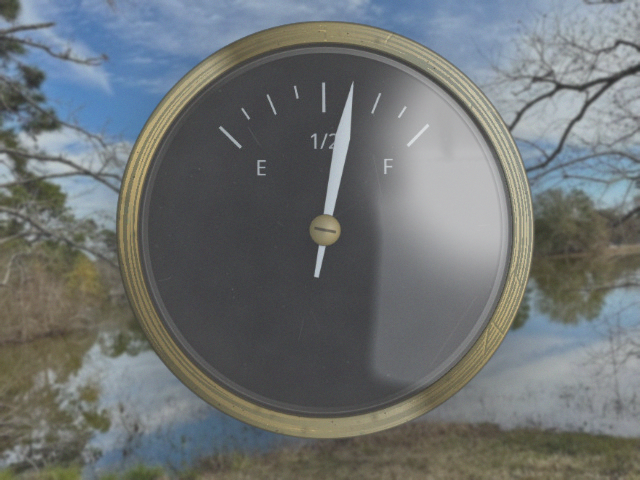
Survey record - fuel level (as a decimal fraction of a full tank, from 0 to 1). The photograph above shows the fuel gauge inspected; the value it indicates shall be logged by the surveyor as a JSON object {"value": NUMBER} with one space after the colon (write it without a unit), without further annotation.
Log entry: {"value": 0.625}
